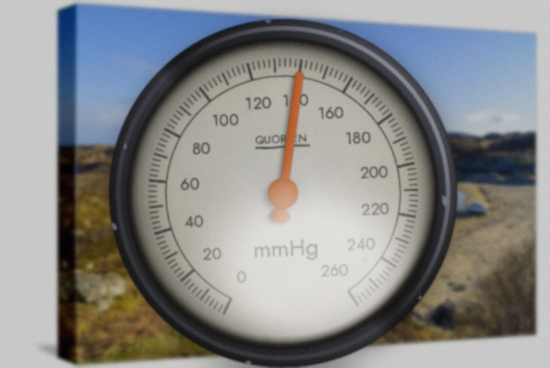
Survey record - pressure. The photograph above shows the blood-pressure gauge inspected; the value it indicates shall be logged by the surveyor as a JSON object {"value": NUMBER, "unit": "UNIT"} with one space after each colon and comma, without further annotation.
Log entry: {"value": 140, "unit": "mmHg"}
